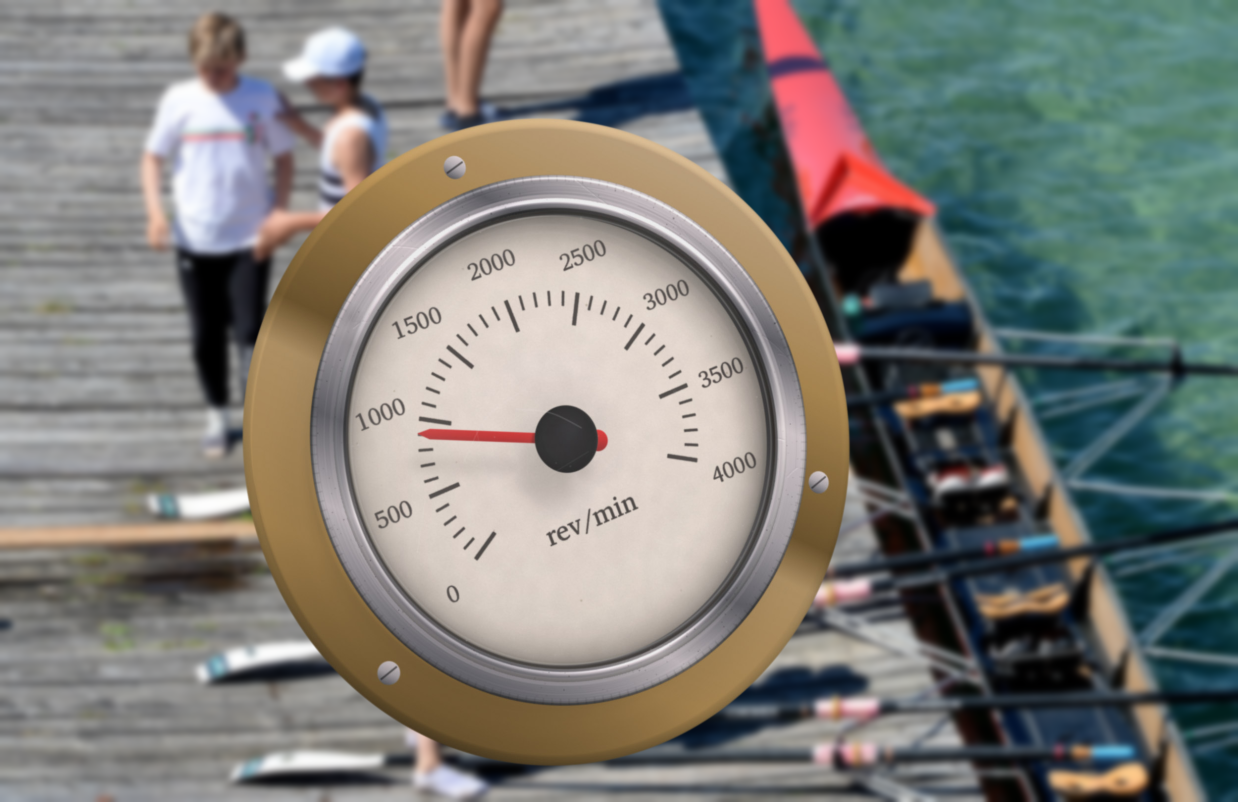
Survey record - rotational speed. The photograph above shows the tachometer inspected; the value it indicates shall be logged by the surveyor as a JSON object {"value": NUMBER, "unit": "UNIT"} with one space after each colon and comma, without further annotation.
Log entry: {"value": 900, "unit": "rpm"}
